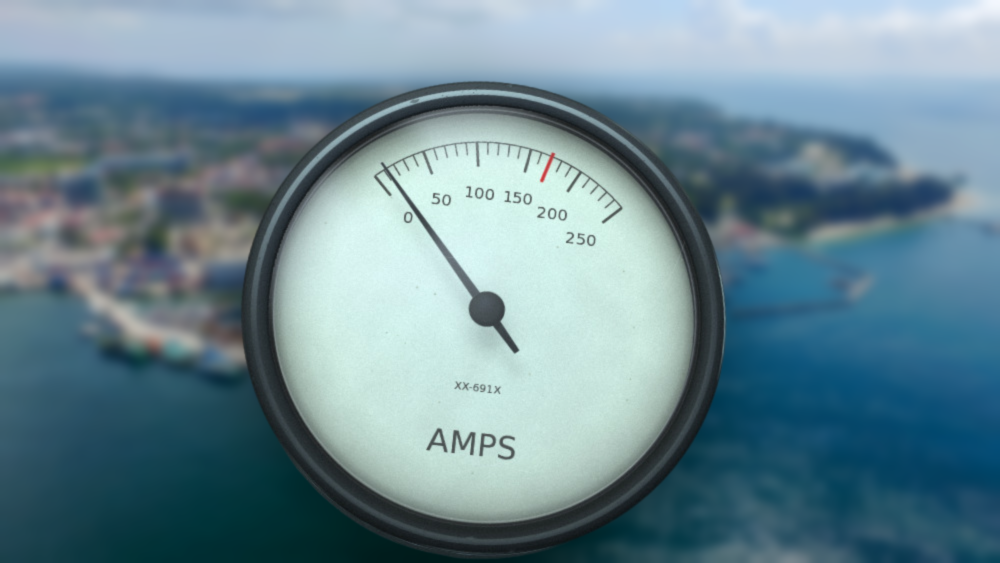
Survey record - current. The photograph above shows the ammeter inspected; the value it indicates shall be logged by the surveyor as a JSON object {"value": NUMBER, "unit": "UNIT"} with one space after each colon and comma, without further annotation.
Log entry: {"value": 10, "unit": "A"}
